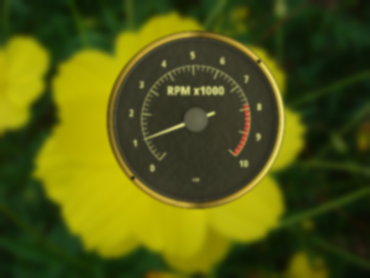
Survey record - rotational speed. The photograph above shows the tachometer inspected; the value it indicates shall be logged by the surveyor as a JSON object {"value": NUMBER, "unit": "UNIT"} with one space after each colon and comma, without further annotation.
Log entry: {"value": 1000, "unit": "rpm"}
